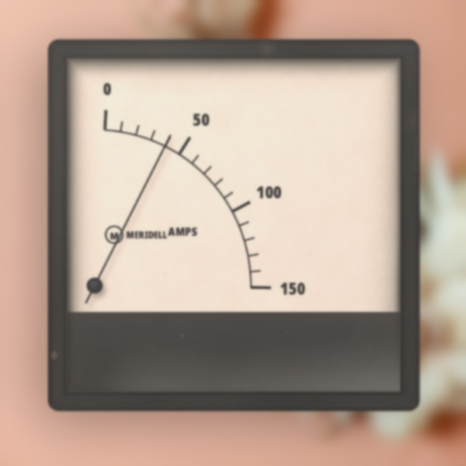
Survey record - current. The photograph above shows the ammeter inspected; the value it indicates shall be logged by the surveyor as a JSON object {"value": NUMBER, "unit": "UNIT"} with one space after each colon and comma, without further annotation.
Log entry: {"value": 40, "unit": "A"}
